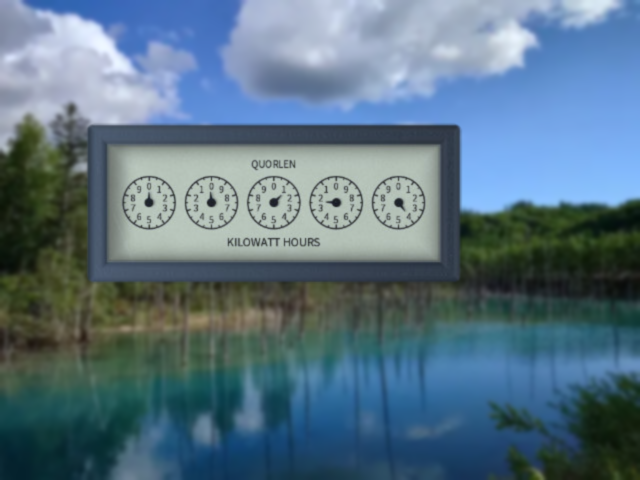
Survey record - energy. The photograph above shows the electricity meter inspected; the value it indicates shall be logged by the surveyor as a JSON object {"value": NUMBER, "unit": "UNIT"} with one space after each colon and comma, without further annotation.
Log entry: {"value": 124, "unit": "kWh"}
